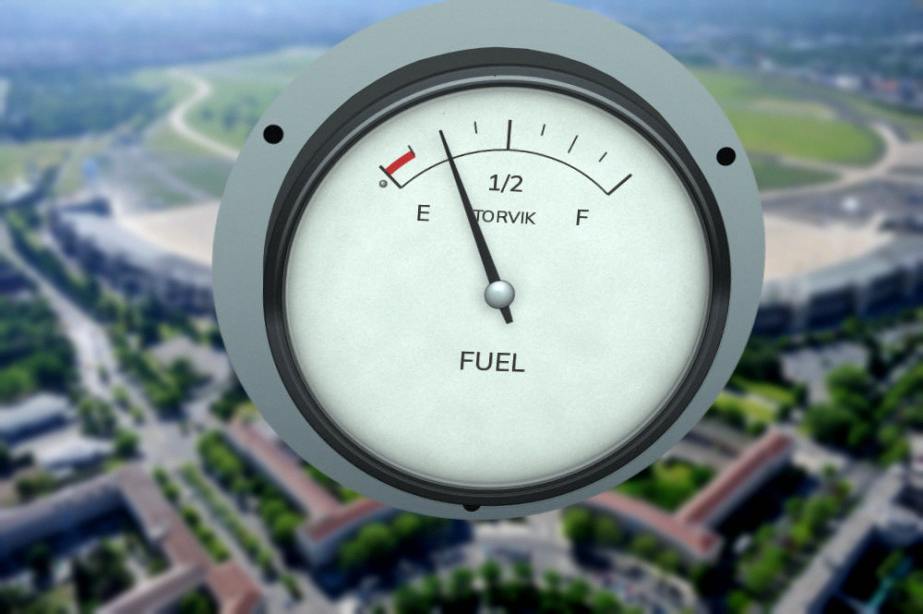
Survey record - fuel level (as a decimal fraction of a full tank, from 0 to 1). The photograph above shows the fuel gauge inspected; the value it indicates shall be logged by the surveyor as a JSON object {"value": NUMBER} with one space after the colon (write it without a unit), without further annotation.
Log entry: {"value": 0.25}
